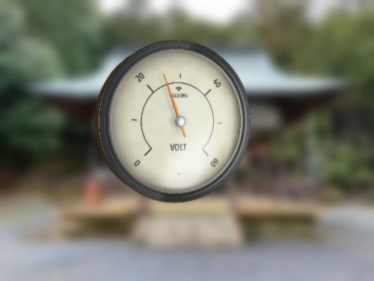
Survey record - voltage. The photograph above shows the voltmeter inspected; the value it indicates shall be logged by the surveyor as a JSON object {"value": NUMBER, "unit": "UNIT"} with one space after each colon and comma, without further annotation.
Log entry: {"value": 25, "unit": "V"}
